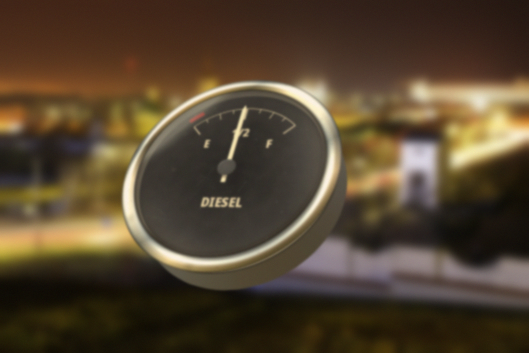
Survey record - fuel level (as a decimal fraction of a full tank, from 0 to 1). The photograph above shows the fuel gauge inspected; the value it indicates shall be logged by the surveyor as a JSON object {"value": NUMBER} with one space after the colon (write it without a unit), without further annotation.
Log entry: {"value": 0.5}
